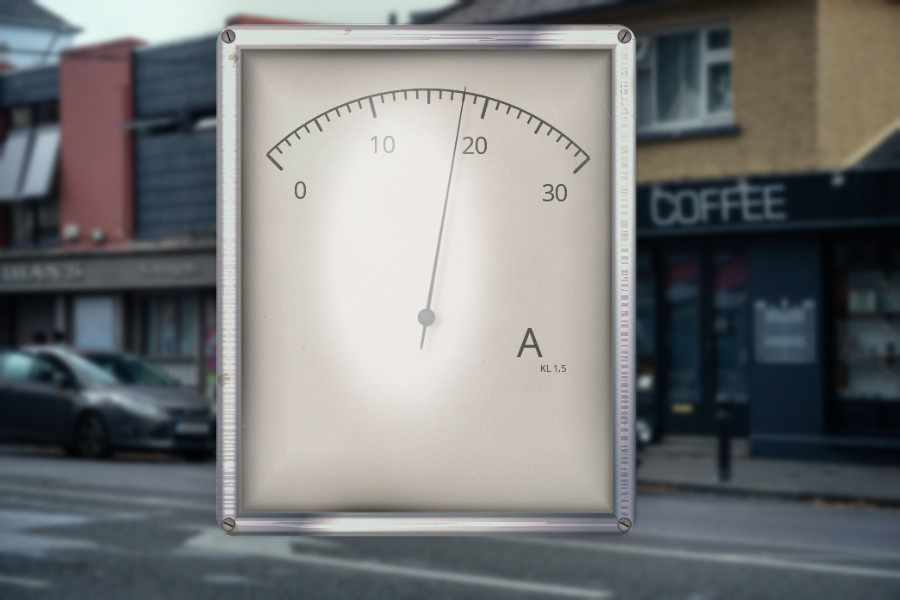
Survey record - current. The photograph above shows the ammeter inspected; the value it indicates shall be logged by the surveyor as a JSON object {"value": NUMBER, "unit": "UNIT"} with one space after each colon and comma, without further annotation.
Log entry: {"value": 18, "unit": "A"}
